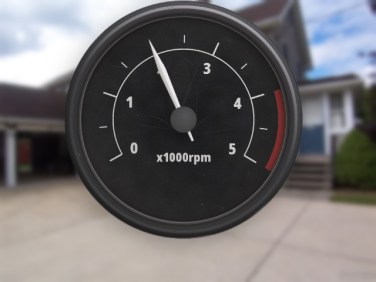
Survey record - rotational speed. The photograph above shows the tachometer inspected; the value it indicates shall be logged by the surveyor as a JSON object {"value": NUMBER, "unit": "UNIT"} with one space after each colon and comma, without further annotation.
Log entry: {"value": 2000, "unit": "rpm"}
